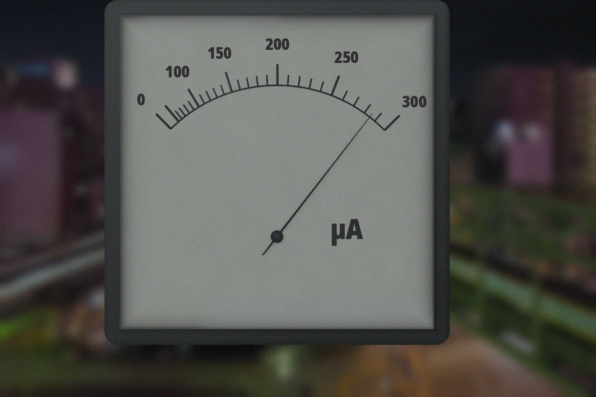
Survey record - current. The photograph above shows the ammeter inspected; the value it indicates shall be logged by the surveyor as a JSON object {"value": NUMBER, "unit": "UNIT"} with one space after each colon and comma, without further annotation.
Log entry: {"value": 285, "unit": "µA"}
